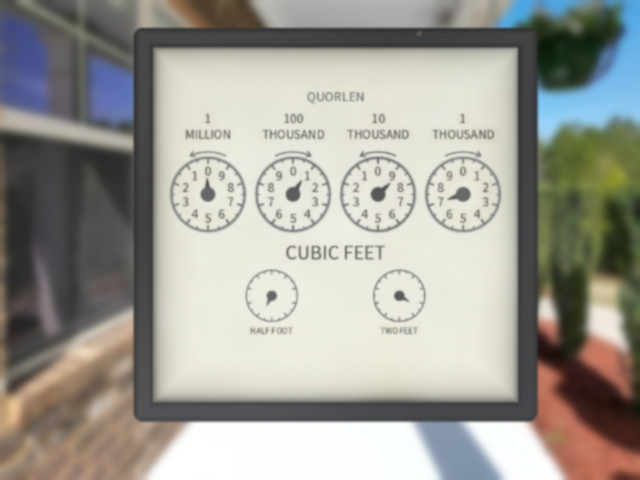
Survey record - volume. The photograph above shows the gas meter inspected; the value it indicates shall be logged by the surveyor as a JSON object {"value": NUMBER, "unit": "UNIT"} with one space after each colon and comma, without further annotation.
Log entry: {"value": 8700, "unit": "ft³"}
